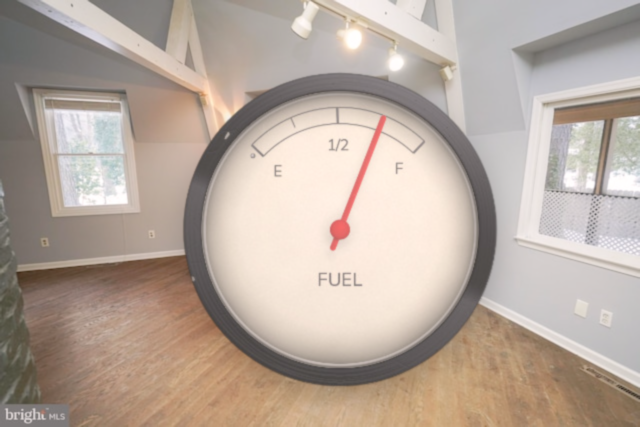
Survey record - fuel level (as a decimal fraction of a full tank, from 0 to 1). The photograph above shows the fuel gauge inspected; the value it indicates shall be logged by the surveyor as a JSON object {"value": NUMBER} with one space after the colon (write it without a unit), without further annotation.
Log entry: {"value": 0.75}
